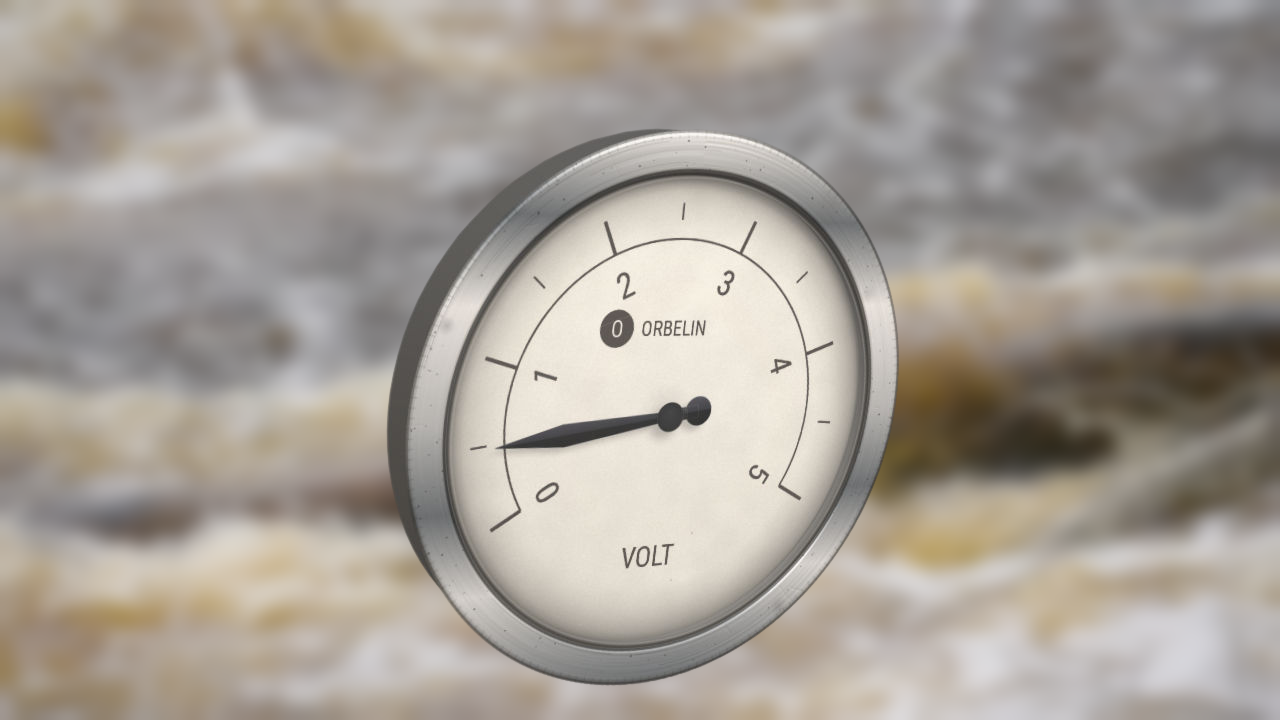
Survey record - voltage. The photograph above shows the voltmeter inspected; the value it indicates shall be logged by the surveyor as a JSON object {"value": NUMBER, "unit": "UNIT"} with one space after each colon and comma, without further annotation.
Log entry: {"value": 0.5, "unit": "V"}
